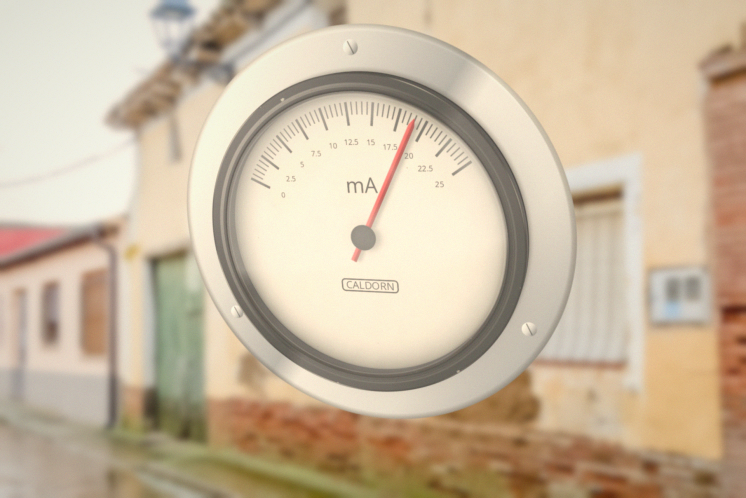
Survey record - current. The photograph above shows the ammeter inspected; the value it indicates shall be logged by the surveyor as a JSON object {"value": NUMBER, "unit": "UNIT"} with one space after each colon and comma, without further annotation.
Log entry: {"value": 19, "unit": "mA"}
